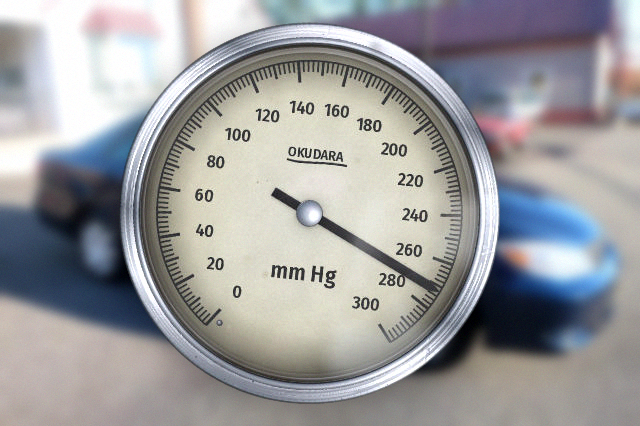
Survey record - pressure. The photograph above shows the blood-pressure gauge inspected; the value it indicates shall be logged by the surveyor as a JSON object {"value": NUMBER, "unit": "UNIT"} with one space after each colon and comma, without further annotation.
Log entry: {"value": 272, "unit": "mmHg"}
